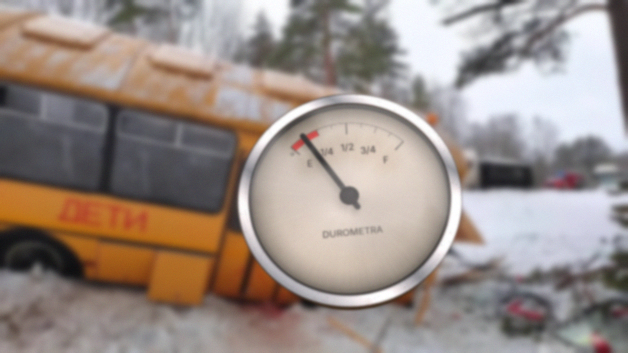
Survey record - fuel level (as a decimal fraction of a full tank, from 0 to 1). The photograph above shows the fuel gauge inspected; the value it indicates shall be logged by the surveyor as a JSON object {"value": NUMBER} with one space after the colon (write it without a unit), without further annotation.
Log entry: {"value": 0.125}
